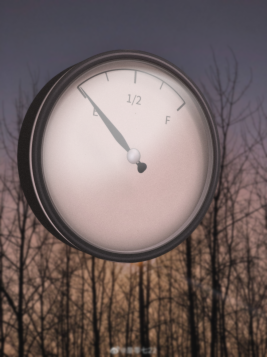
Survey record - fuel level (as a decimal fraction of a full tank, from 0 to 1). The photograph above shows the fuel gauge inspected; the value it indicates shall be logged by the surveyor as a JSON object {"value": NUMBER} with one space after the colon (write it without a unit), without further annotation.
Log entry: {"value": 0}
